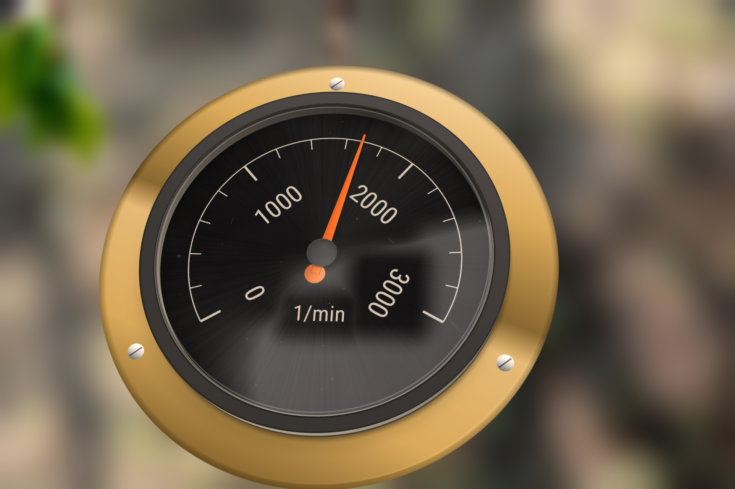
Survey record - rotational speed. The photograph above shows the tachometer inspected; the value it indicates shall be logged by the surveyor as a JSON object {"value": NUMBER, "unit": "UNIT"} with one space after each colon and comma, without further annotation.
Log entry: {"value": 1700, "unit": "rpm"}
